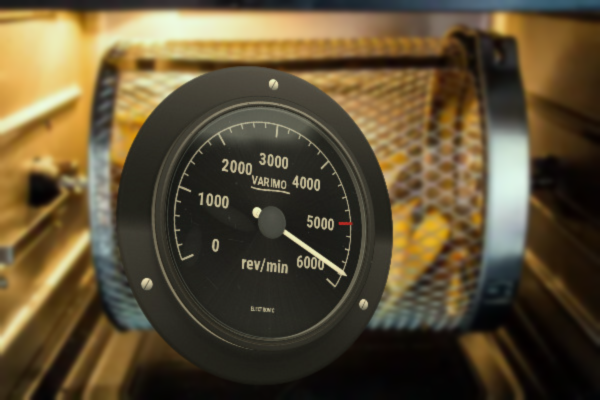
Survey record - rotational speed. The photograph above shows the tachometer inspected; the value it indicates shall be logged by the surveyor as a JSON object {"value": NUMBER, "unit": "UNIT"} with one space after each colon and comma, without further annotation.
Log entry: {"value": 5800, "unit": "rpm"}
